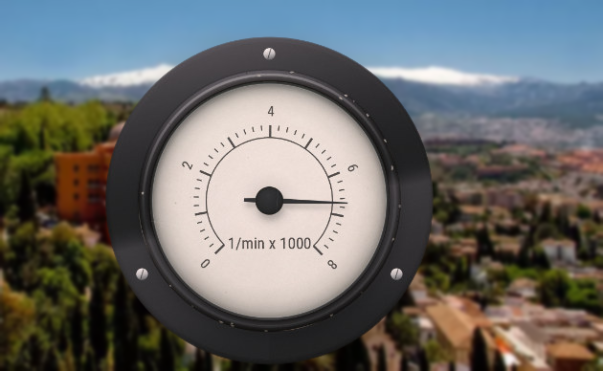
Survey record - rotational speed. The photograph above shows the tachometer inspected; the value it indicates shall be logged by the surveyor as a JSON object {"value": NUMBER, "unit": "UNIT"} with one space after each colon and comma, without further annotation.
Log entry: {"value": 6700, "unit": "rpm"}
